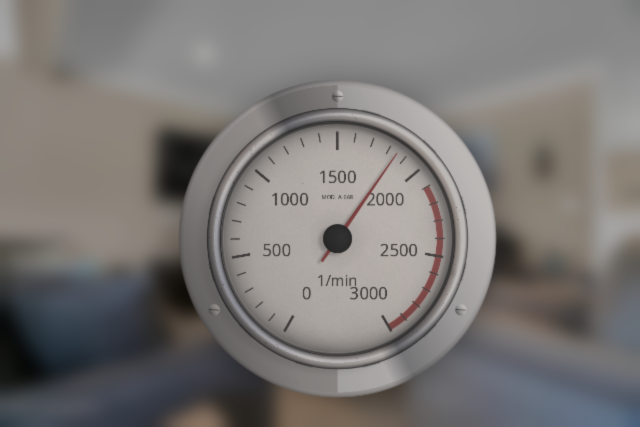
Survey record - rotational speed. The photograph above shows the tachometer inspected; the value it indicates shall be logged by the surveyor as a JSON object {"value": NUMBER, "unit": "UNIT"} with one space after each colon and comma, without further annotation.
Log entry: {"value": 1850, "unit": "rpm"}
